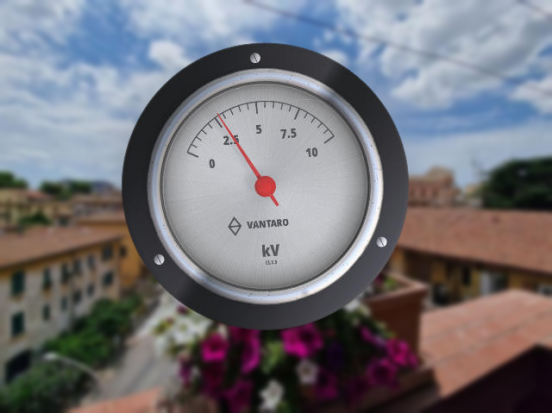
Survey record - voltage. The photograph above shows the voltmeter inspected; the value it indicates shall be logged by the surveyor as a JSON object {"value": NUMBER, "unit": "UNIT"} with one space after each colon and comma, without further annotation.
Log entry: {"value": 2.75, "unit": "kV"}
